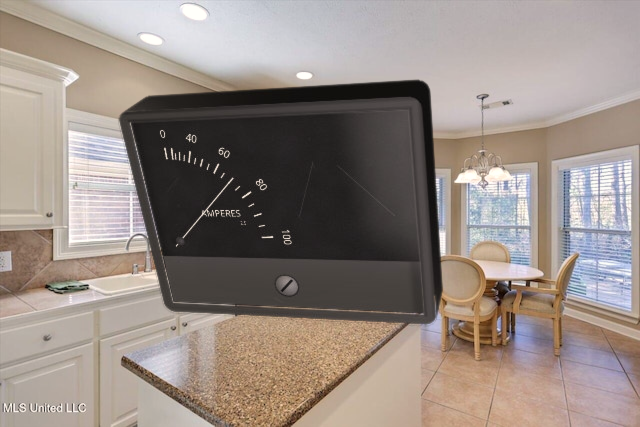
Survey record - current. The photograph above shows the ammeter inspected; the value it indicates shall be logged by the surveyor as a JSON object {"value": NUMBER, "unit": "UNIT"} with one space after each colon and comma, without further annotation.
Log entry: {"value": 70, "unit": "A"}
